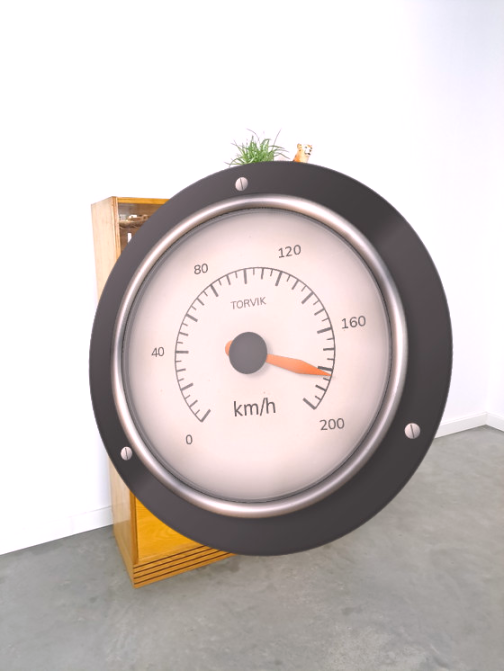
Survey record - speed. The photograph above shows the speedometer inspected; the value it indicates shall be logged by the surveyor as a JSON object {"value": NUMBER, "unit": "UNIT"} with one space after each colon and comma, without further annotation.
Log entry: {"value": 182.5, "unit": "km/h"}
